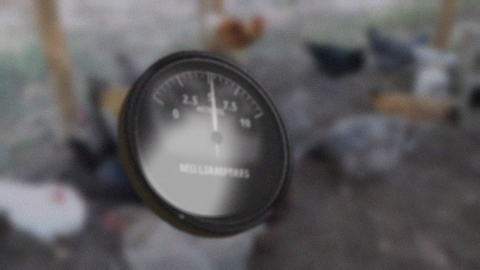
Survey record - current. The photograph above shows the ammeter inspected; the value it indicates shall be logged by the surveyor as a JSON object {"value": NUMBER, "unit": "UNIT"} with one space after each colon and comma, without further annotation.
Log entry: {"value": 5, "unit": "mA"}
